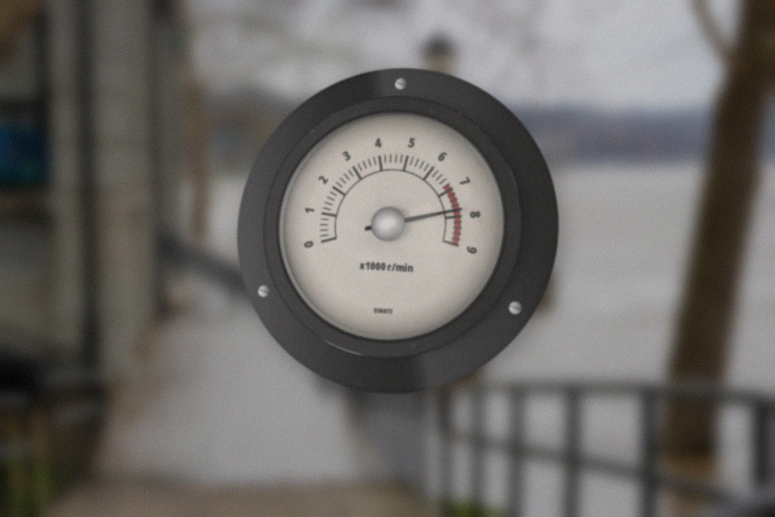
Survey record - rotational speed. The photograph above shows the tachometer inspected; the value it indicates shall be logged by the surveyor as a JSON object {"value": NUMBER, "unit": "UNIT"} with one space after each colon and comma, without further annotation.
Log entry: {"value": 7800, "unit": "rpm"}
